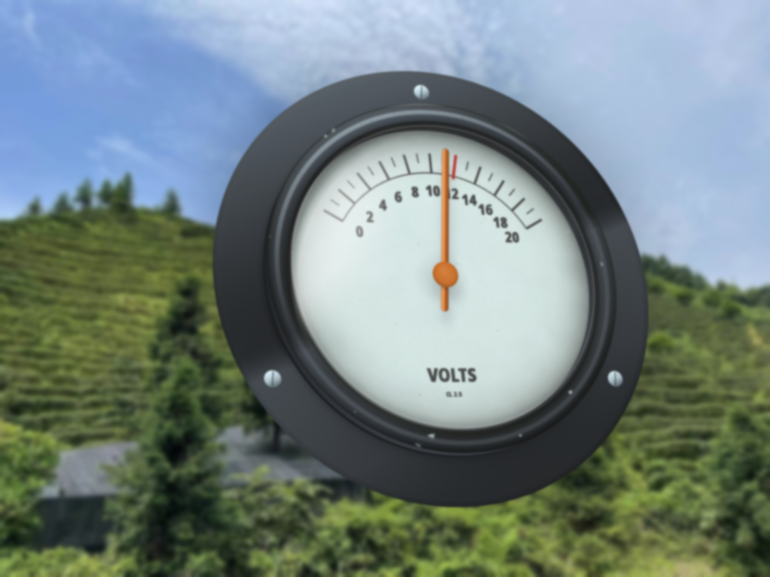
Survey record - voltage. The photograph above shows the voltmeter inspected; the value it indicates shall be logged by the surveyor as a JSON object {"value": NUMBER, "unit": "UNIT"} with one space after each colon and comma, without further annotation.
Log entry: {"value": 11, "unit": "V"}
